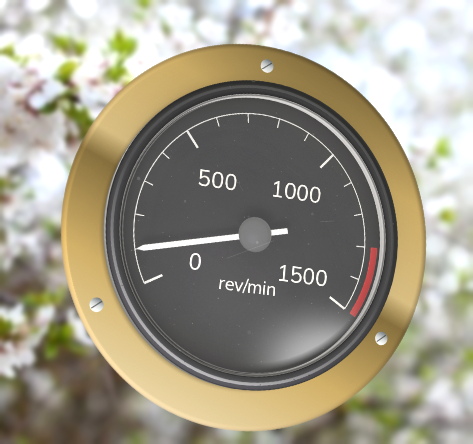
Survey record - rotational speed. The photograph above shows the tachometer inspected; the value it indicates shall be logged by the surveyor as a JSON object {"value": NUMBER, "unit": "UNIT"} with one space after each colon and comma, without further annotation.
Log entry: {"value": 100, "unit": "rpm"}
